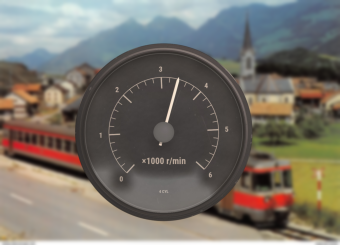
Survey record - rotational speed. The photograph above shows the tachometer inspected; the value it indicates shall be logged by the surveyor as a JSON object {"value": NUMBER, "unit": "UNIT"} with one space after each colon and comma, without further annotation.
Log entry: {"value": 3400, "unit": "rpm"}
